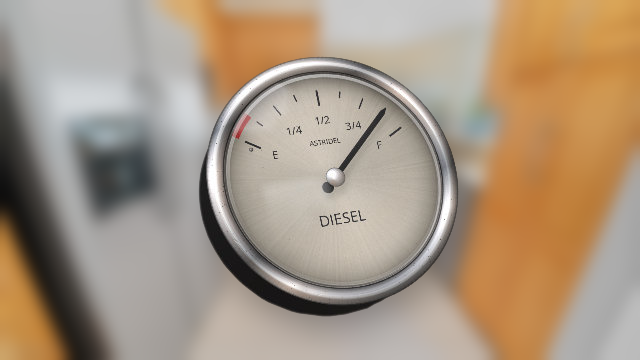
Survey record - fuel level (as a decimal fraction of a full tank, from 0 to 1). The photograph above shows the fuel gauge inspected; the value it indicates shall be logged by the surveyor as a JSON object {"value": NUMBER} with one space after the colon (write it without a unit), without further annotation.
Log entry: {"value": 0.875}
